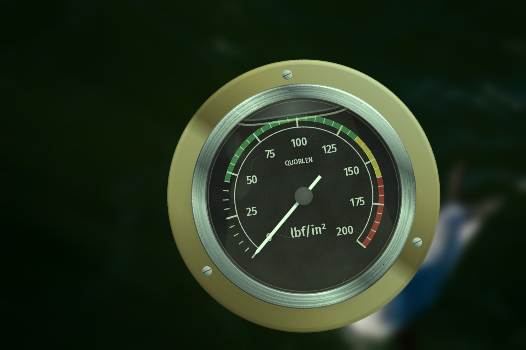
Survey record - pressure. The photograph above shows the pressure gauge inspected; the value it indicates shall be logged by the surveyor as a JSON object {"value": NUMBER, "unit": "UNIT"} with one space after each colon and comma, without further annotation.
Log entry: {"value": 0, "unit": "psi"}
